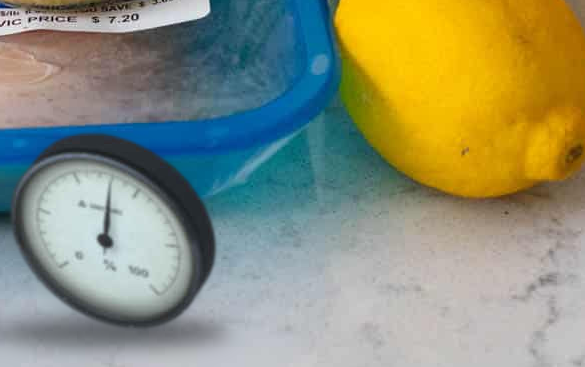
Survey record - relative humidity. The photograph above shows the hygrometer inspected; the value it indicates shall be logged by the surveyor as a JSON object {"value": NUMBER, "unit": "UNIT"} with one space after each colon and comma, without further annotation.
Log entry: {"value": 52, "unit": "%"}
